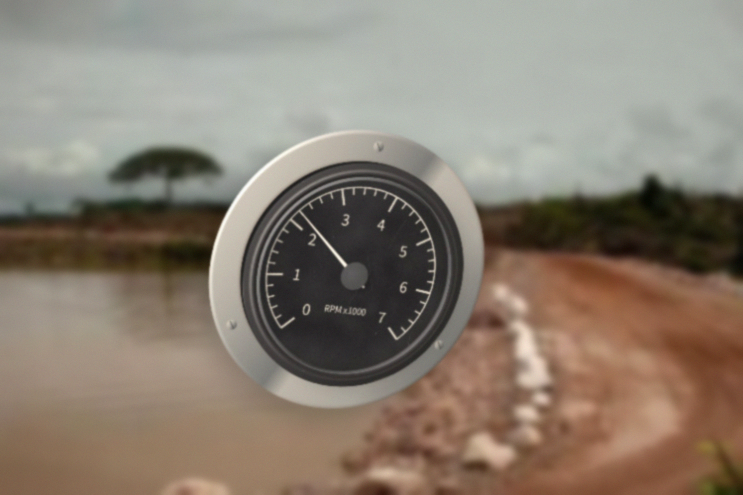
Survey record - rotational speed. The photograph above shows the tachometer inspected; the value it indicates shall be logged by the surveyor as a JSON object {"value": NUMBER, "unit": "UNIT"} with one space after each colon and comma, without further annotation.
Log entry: {"value": 2200, "unit": "rpm"}
